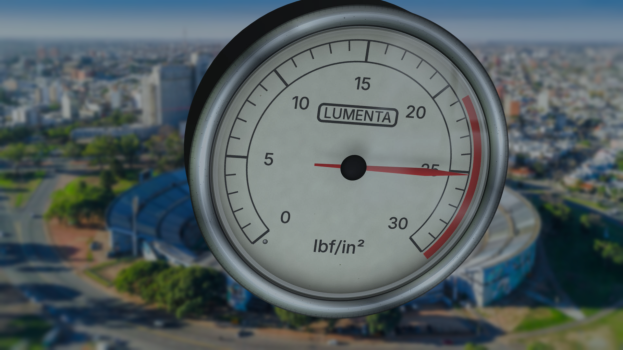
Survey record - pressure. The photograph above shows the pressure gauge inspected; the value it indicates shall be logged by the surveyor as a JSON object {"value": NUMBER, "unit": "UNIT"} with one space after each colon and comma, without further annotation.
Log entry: {"value": 25, "unit": "psi"}
